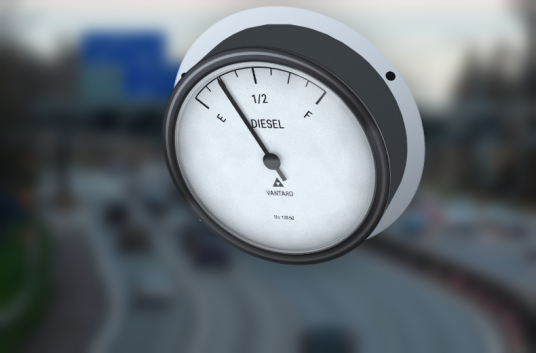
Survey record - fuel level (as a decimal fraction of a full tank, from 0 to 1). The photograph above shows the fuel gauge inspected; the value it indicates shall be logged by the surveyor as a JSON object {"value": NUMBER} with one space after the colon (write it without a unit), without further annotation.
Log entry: {"value": 0.25}
